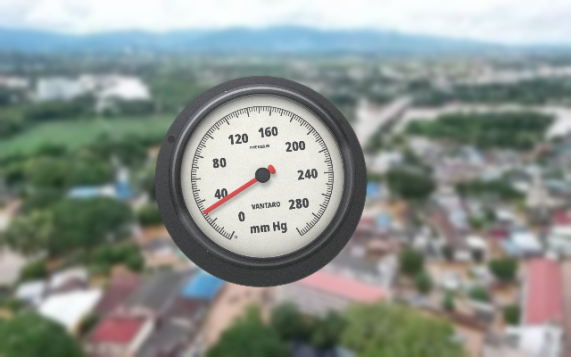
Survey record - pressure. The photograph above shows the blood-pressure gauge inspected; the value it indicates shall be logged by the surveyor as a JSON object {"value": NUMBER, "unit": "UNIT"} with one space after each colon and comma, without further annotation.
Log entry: {"value": 30, "unit": "mmHg"}
